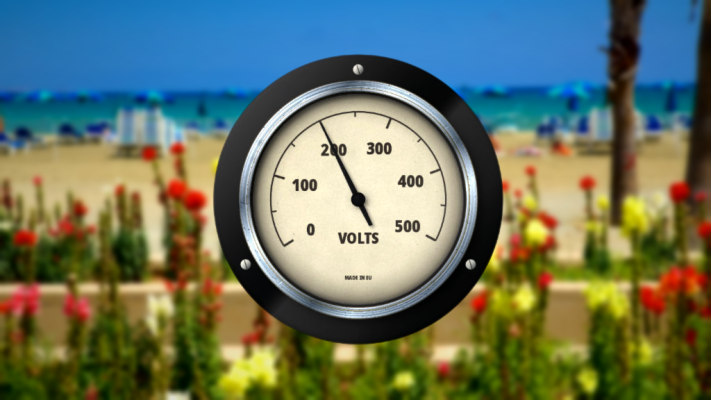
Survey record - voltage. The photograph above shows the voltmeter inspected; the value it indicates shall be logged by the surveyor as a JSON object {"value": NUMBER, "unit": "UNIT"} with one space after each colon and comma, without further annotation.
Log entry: {"value": 200, "unit": "V"}
